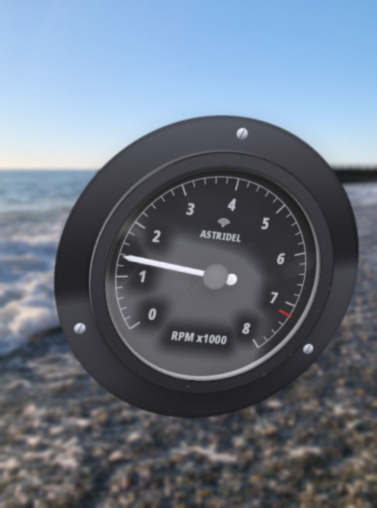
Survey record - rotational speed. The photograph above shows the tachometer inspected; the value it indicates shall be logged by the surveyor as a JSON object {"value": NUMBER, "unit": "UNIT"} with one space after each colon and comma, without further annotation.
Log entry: {"value": 1400, "unit": "rpm"}
